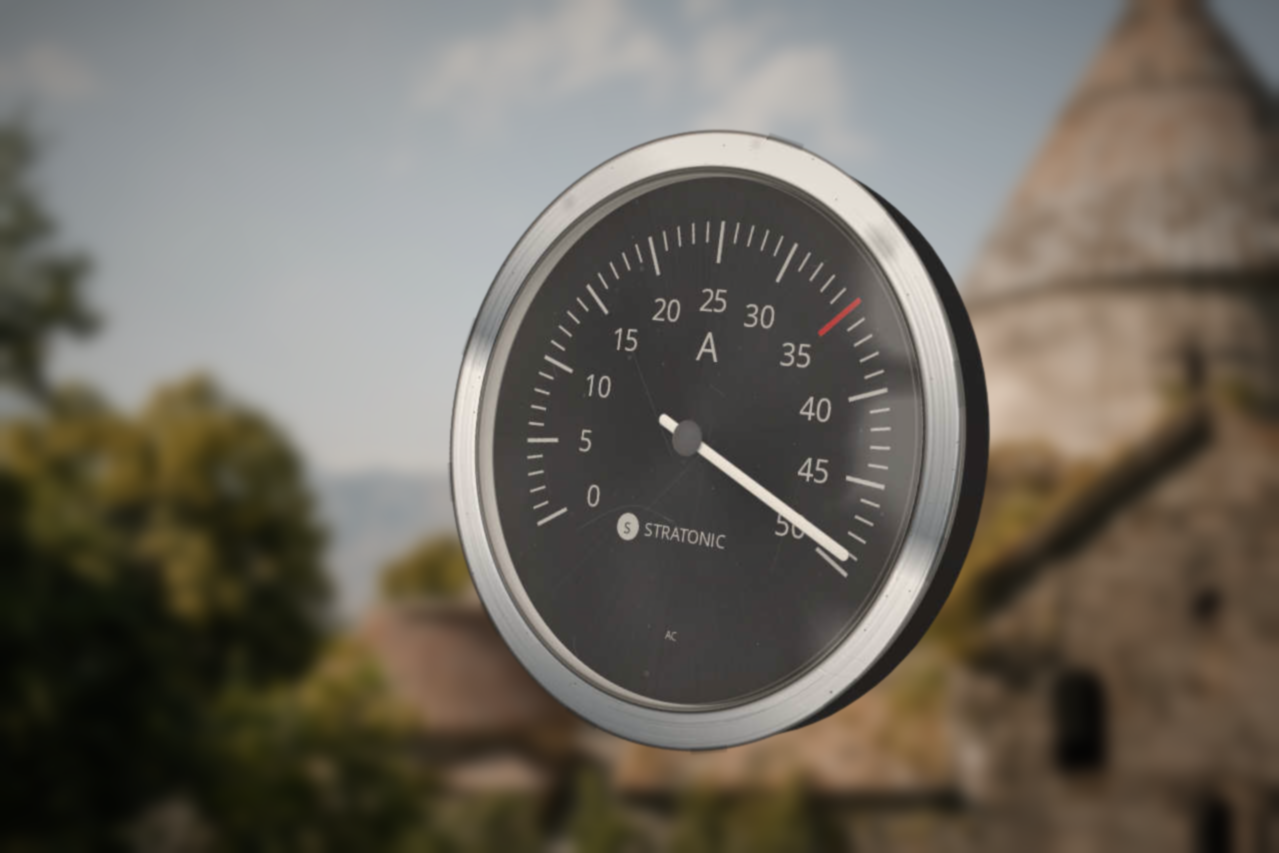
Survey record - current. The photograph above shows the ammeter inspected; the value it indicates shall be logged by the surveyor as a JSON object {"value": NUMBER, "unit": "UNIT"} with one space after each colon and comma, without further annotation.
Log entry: {"value": 49, "unit": "A"}
